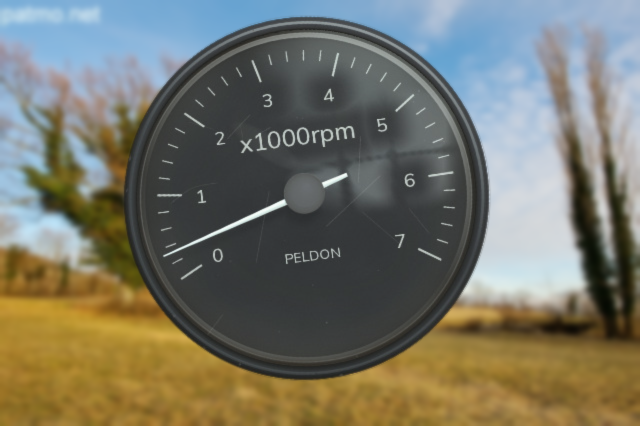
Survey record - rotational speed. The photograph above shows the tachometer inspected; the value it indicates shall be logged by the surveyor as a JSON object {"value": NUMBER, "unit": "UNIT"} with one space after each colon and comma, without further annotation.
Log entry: {"value": 300, "unit": "rpm"}
